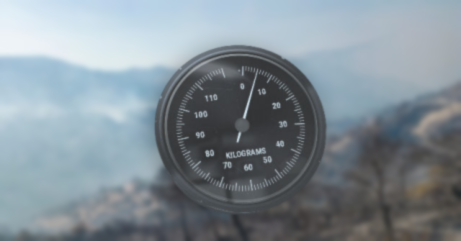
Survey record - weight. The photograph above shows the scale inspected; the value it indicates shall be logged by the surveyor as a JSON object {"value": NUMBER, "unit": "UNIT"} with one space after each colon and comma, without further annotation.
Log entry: {"value": 5, "unit": "kg"}
